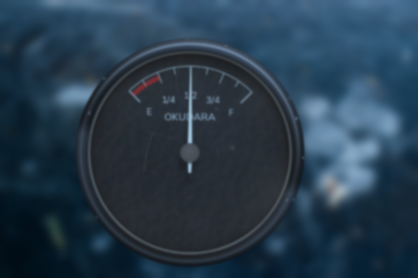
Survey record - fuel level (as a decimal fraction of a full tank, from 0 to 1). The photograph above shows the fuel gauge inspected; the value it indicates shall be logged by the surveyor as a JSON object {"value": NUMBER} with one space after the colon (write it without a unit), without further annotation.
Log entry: {"value": 0.5}
